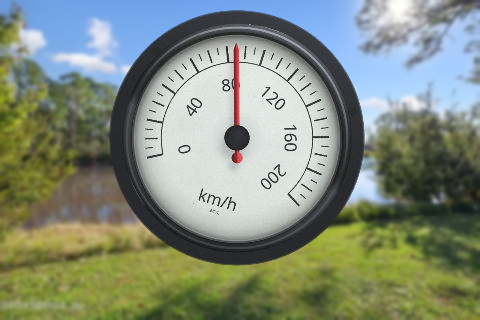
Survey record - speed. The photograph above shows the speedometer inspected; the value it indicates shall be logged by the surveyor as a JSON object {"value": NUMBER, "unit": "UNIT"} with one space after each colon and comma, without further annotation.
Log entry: {"value": 85, "unit": "km/h"}
